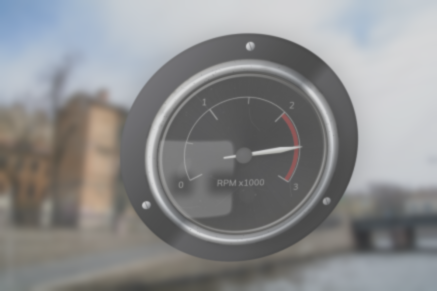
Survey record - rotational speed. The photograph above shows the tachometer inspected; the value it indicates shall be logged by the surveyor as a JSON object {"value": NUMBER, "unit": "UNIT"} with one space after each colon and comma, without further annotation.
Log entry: {"value": 2500, "unit": "rpm"}
